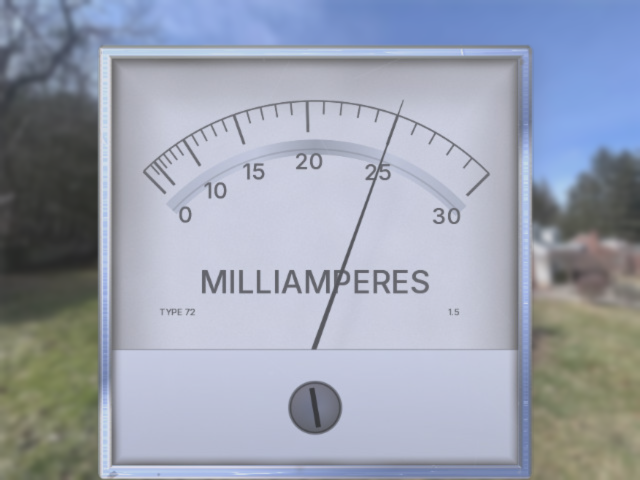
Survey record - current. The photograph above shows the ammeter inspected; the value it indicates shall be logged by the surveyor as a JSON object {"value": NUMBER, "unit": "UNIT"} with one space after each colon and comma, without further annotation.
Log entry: {"value": 25, "unit": "mA"}
